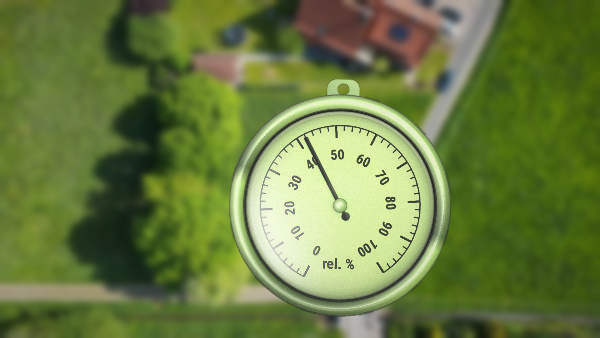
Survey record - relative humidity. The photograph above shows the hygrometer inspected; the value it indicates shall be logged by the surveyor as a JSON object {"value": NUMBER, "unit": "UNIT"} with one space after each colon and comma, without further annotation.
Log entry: {"value": 42, "unit": "%"}
